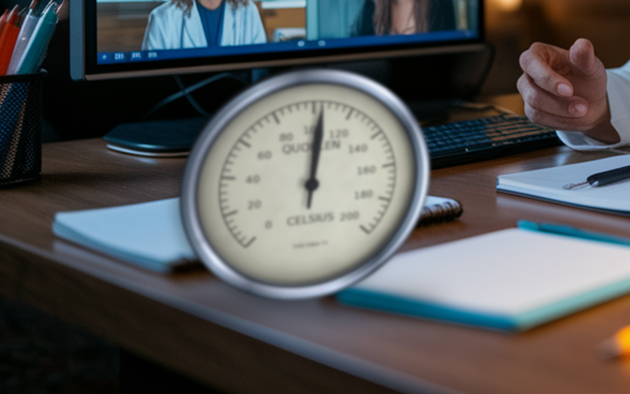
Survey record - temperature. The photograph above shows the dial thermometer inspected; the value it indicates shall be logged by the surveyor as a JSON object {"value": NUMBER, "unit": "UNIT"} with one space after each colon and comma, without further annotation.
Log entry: {"value": 104, "unit": "°C"}
